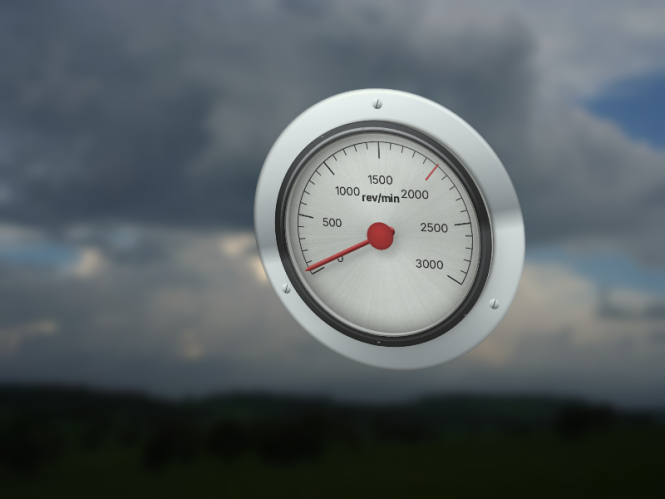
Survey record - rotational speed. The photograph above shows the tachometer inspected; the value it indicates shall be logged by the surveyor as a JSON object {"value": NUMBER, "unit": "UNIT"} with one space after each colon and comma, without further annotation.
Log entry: {"value": 50, "unit": "rpm"}
